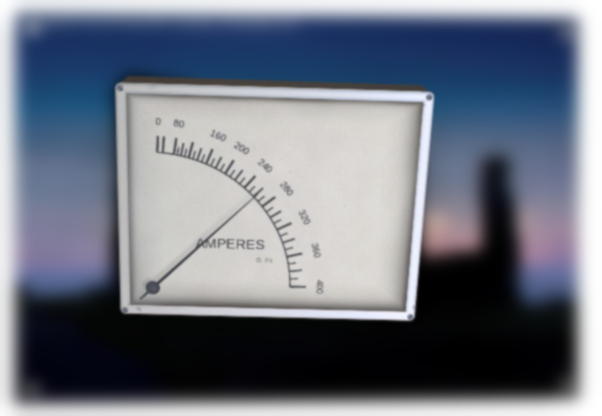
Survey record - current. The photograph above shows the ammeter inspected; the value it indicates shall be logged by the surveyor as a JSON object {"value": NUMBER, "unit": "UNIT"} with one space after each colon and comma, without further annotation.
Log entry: {"value": 260, "unit": "A"}
